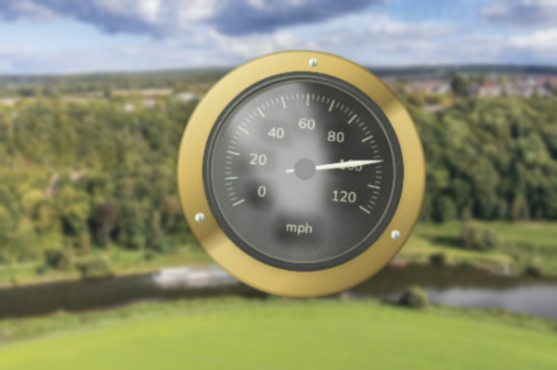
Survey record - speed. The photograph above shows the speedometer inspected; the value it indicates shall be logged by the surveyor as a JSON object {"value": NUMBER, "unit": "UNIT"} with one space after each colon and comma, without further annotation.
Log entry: {"value": 100, "unit": "mph"}
